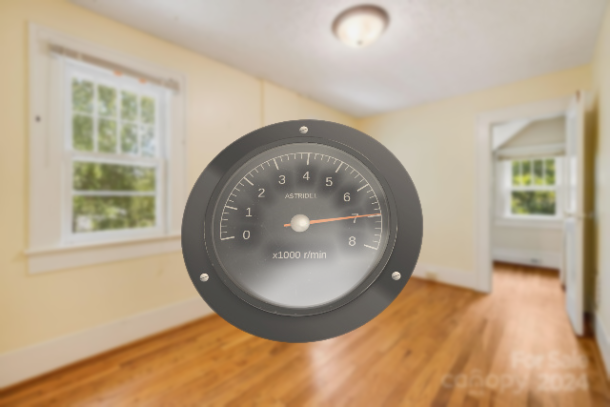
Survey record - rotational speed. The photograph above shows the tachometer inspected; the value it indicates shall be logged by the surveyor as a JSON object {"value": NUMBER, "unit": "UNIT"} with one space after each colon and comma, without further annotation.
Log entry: {"value": 7000, "unit": "rpm"}
